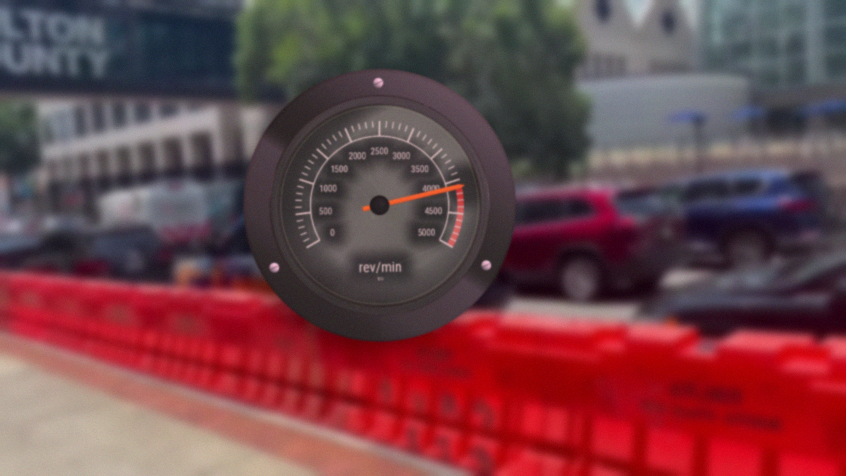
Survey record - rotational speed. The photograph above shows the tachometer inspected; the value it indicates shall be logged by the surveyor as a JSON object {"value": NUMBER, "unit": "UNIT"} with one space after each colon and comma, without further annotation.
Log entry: {"value": 4100, "unit": "rpm"}
